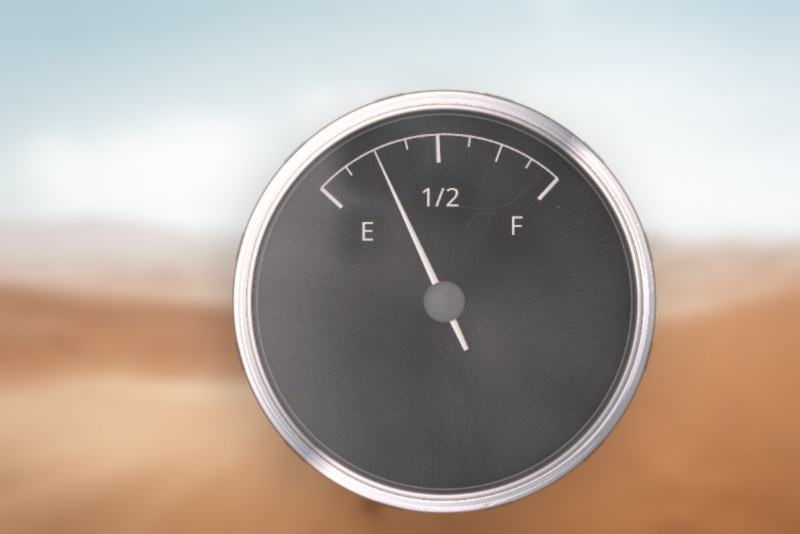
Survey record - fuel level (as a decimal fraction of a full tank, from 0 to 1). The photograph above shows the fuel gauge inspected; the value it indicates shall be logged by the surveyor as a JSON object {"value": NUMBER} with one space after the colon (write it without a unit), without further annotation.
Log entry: {"value": 0.25}
